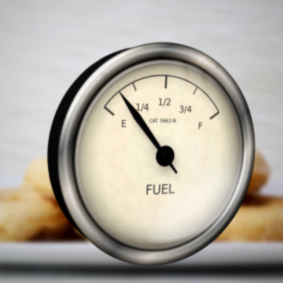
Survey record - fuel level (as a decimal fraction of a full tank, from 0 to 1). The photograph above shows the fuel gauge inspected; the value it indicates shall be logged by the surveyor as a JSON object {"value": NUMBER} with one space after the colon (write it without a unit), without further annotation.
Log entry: {"value": 0.125}
